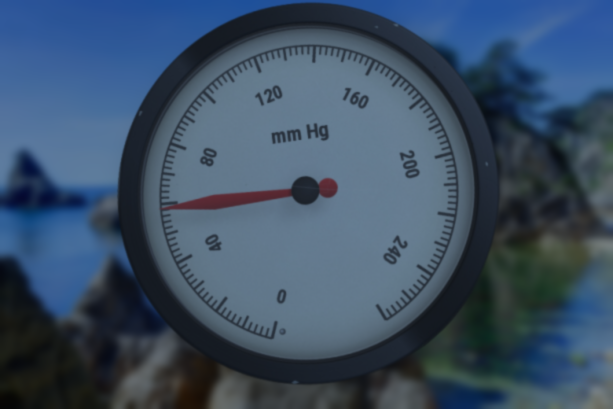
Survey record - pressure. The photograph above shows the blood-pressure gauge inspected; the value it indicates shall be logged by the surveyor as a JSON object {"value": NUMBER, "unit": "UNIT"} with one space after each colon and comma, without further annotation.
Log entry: {"value": 58, "unit": "mmHg"}
